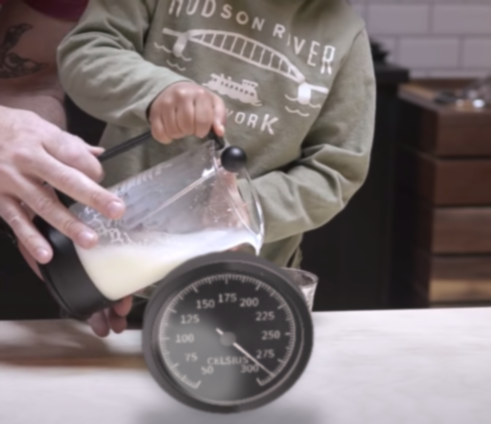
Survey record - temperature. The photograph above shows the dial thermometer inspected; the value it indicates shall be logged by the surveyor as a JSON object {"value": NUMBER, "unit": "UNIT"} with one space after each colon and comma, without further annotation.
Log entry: {"value": 287.5, "unit": "°C"}
